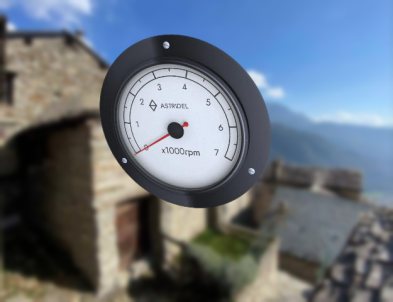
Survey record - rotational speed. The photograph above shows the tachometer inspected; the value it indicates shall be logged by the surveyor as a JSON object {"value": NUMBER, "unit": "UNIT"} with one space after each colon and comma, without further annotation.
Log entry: {"value": 0, "unit": "rpm"}
